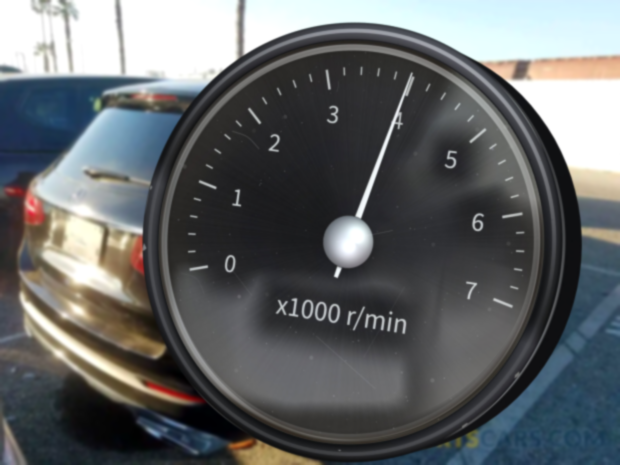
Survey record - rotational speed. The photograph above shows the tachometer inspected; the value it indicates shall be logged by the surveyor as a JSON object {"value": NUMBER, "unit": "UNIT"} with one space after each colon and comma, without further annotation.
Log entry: {"value": 4000, "unit": "rpm"}
